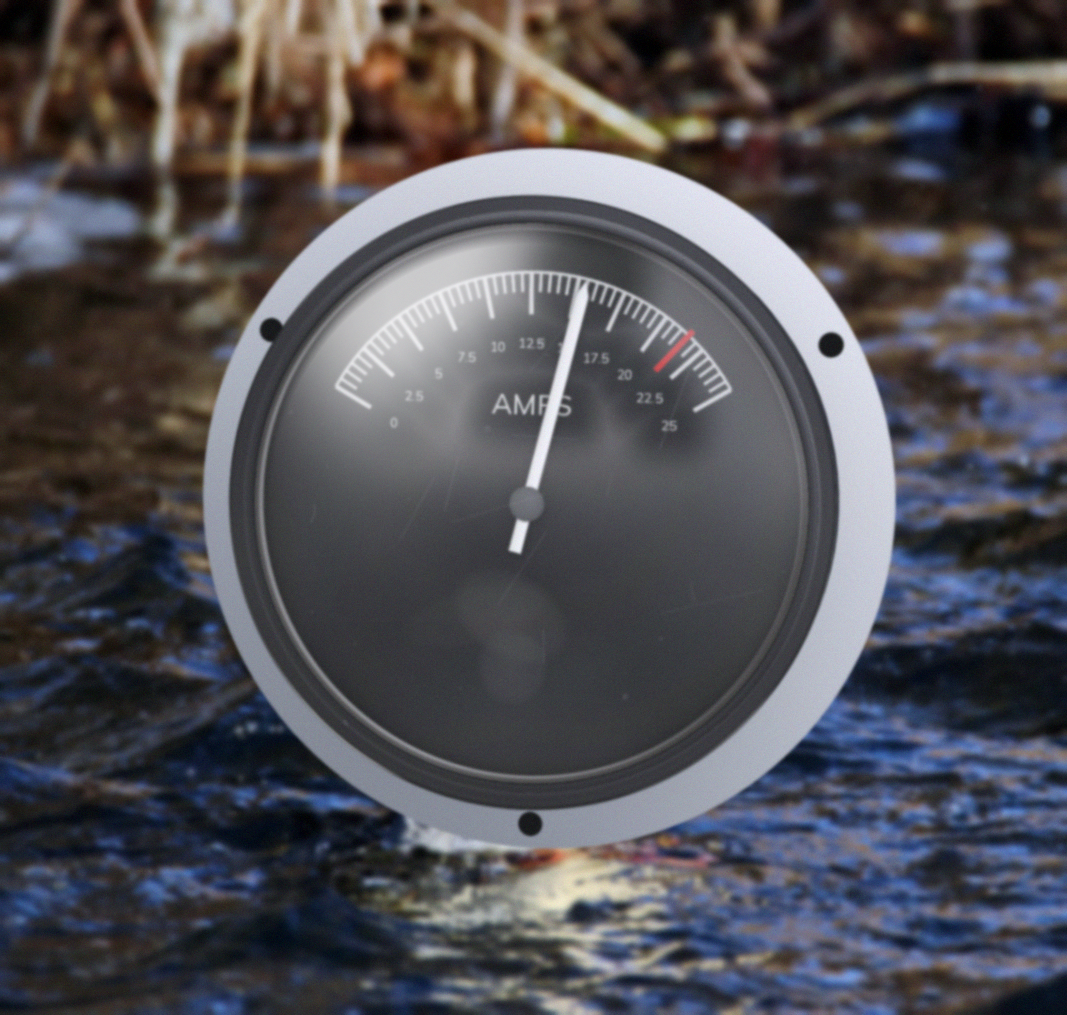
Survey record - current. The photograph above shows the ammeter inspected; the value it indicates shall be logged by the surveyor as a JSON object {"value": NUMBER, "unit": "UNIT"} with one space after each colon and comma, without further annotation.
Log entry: {"value": 15.5, "unit": "A"}
